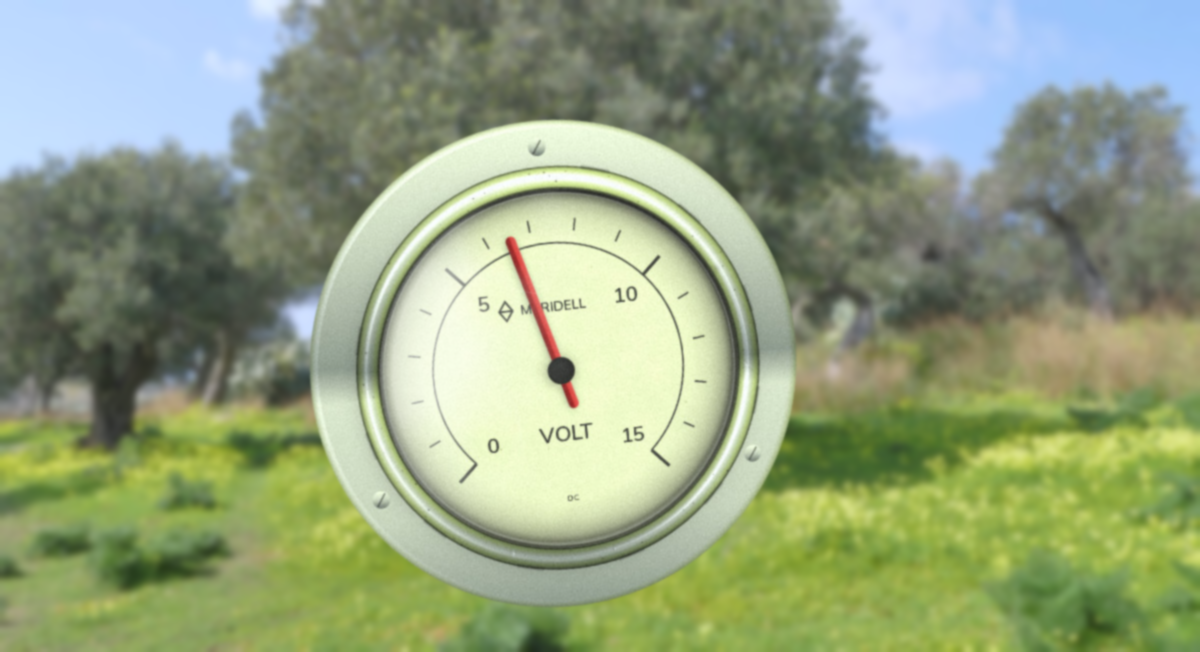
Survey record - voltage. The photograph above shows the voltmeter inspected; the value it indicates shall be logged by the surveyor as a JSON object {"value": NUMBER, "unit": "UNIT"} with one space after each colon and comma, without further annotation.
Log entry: {"value": 6.5, "unit": "V"}
